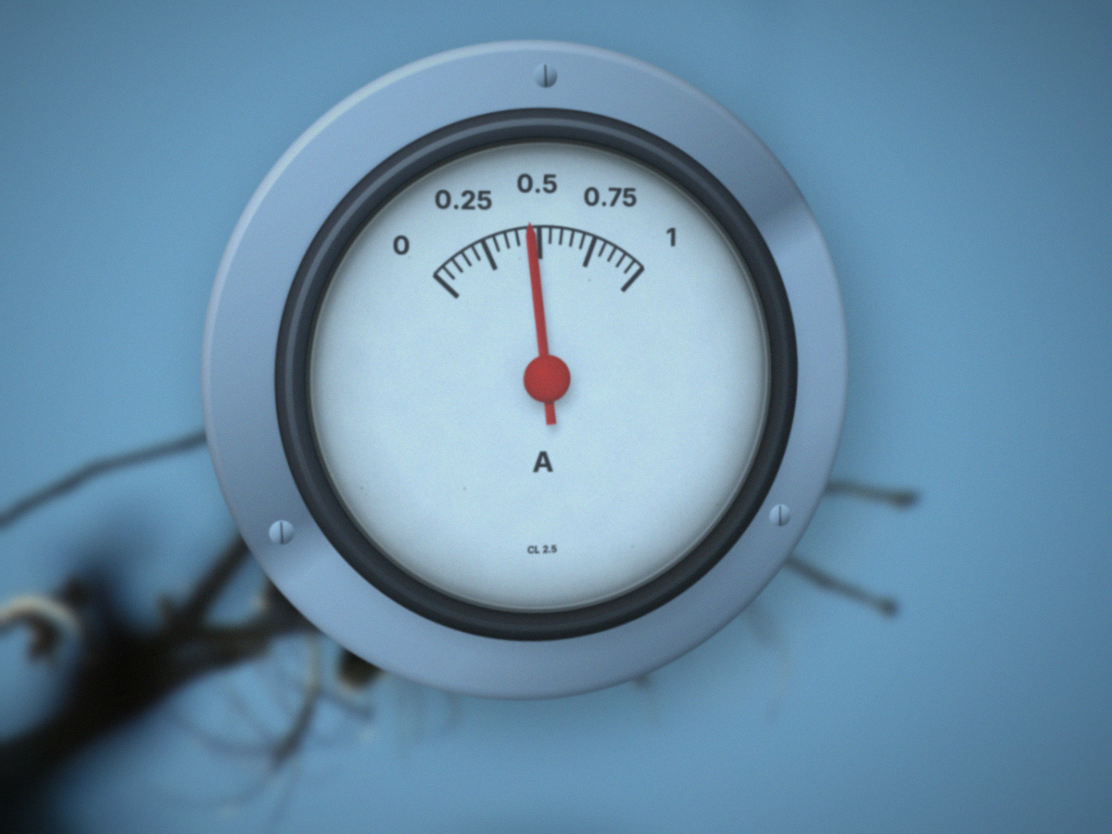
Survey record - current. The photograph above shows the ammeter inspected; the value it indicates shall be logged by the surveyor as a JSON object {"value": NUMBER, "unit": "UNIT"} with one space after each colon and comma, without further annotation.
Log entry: {"value": 0.45, "unit": "A"}
